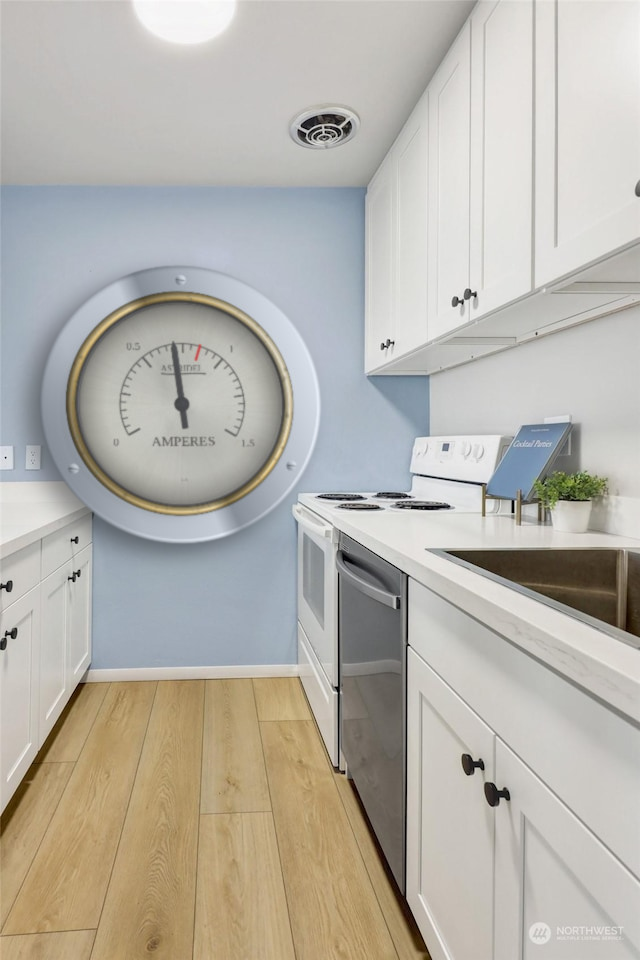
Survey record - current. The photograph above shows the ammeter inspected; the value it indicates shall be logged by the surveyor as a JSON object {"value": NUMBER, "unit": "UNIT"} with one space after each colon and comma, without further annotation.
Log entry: {"value": 0.7, "unit": "A"}
